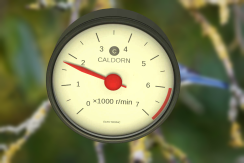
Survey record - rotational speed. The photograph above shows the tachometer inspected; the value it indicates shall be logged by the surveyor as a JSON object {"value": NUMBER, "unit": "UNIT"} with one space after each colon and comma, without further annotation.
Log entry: {"value": 1750, "unit": "rpm"}
